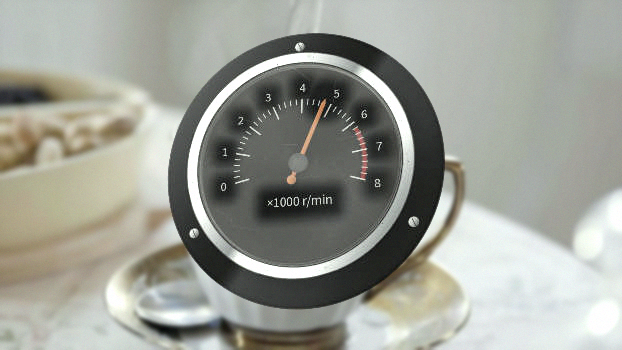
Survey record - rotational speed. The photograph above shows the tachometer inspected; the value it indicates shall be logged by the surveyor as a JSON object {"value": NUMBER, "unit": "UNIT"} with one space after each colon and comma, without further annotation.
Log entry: {"value": 4800, "unit": "rpm"}
